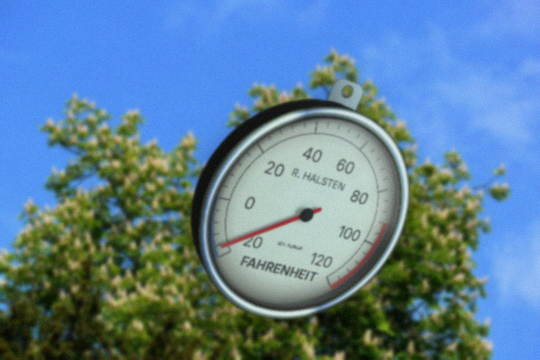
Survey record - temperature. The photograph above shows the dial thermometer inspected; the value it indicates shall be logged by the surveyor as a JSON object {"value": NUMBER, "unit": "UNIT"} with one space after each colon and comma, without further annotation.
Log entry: {"value": -16, "unit": "°F"}
